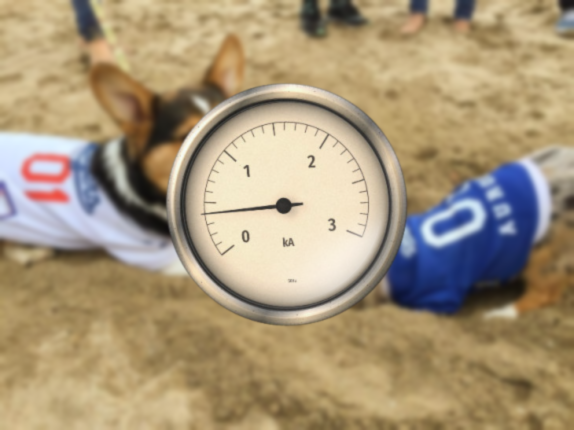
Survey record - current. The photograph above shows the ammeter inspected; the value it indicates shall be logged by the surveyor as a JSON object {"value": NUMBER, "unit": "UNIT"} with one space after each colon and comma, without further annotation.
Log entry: {"value": 0.4, "unit": "kA"}
